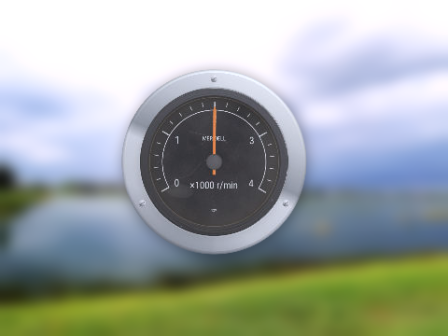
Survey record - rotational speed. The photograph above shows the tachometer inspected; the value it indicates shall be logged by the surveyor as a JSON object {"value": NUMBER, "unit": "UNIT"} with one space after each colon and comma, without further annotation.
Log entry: {"value": 2000, "unit": "rpm"}
